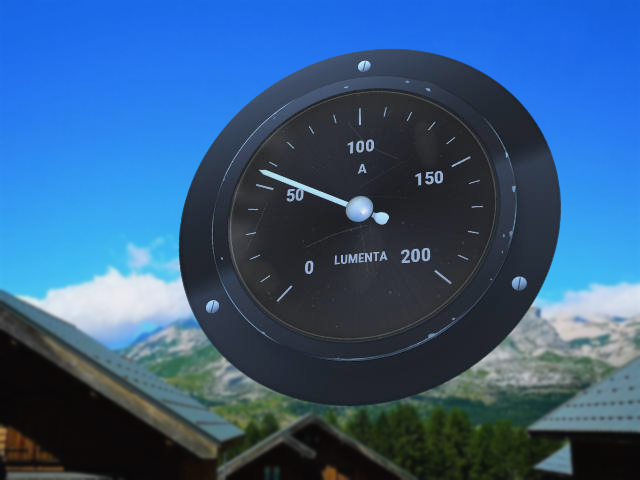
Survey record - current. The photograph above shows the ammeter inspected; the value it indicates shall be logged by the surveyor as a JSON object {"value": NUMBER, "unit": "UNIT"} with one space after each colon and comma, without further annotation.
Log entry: {"value": 55, "unit": "A"}
